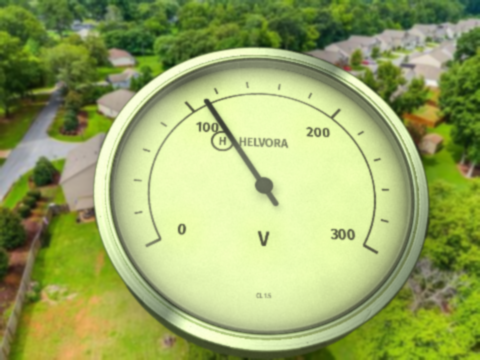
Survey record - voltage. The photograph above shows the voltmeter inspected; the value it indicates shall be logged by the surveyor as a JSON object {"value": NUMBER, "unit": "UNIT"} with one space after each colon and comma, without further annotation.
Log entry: {"value": 110, "unit": "V"}
